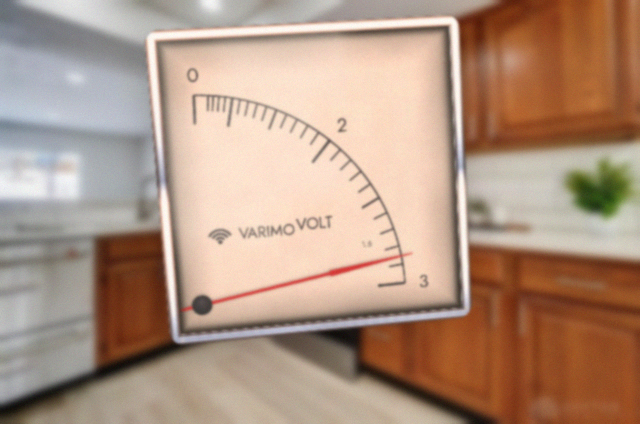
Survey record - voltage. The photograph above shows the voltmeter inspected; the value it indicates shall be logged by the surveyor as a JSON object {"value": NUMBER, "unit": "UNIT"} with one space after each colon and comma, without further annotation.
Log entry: {"value": 2.85, "unit": "V"}
